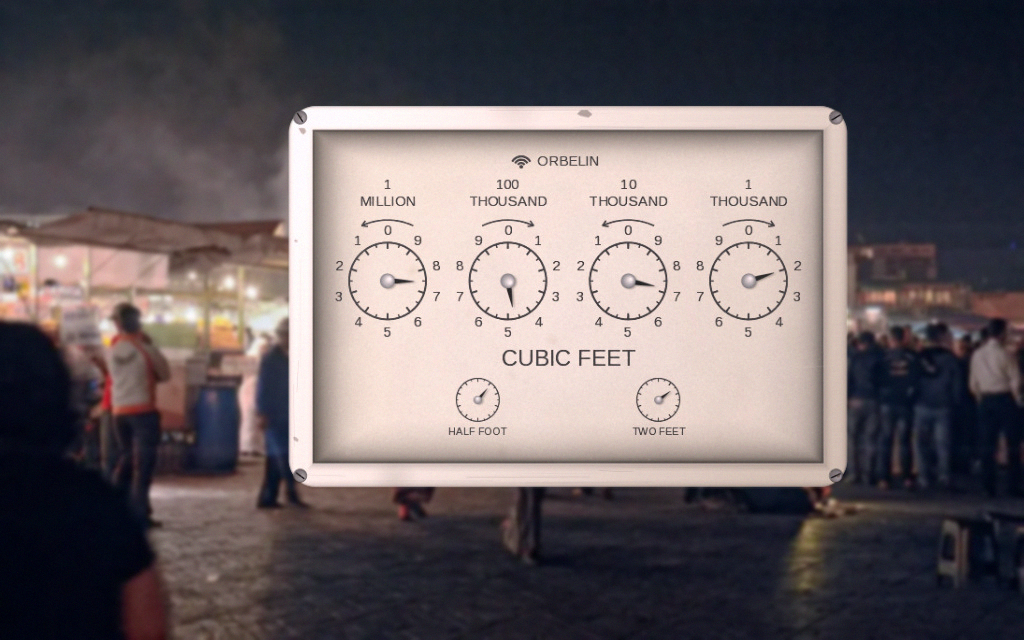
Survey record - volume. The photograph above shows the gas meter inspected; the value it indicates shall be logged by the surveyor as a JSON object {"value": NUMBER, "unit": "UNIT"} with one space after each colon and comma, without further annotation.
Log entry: {"value": 747200, "unit": "ft³"}
